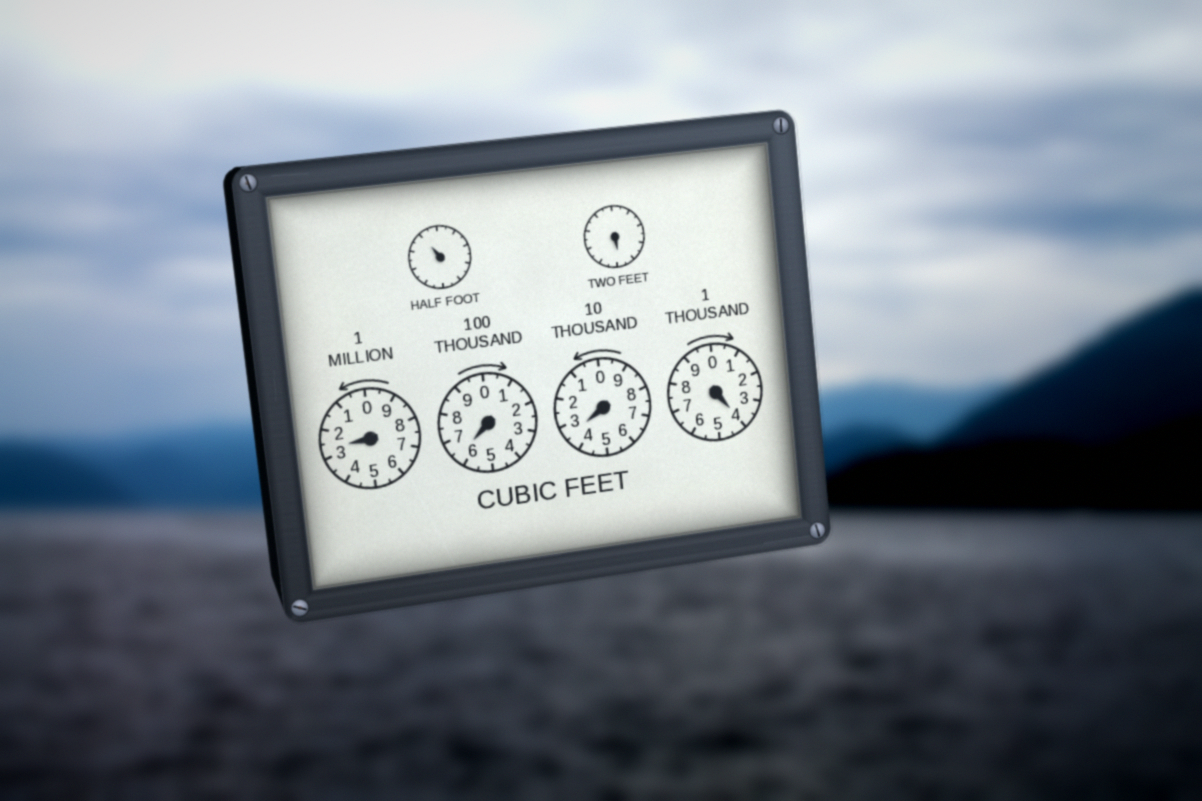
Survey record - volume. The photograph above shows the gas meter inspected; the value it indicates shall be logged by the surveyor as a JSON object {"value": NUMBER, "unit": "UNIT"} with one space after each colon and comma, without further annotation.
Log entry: {"value": 263400, "unit": "ft³"}
